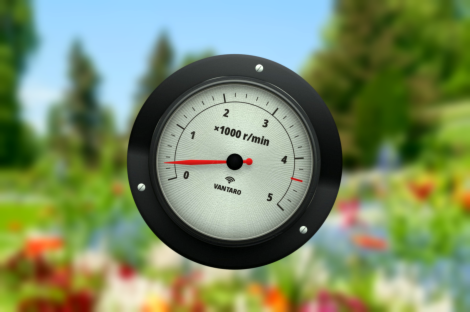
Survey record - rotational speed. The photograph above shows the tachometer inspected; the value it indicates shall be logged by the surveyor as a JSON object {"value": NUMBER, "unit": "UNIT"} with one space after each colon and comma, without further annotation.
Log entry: {"value": 300, "unit": "rpm"}
